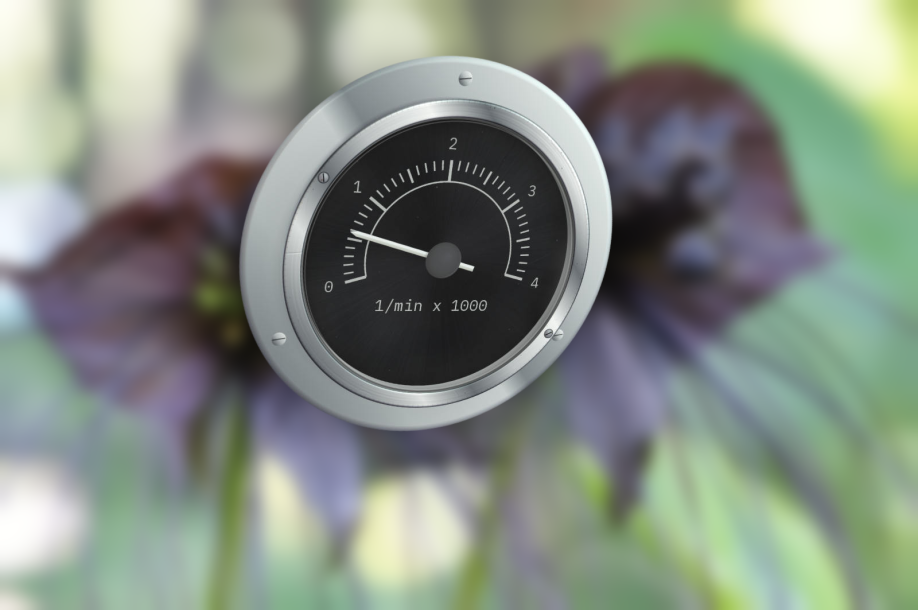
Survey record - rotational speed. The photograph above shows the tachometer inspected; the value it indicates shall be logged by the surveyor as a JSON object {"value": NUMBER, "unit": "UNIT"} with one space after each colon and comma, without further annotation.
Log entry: {"value": 600, "unit": "rpm"}
